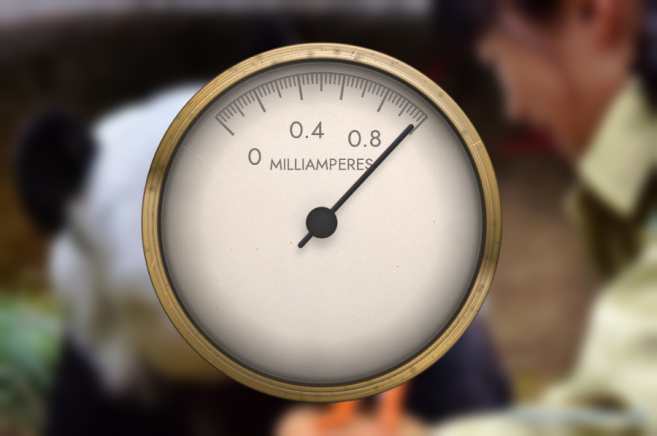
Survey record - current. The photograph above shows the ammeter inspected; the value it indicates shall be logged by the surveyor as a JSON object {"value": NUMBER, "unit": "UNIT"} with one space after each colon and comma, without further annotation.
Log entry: {"value": 0.98, "unit": "mA"}
